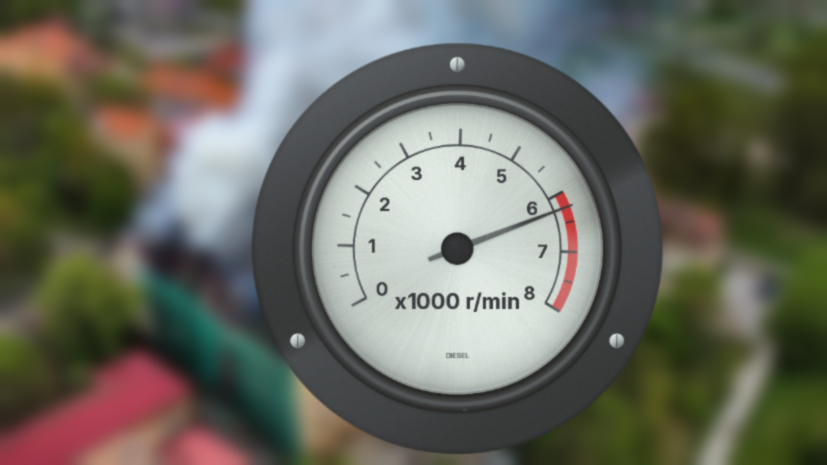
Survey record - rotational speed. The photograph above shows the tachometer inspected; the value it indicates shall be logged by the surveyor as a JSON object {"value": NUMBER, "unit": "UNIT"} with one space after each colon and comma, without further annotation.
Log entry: {"value": 6250, "unit": "rpm"}
